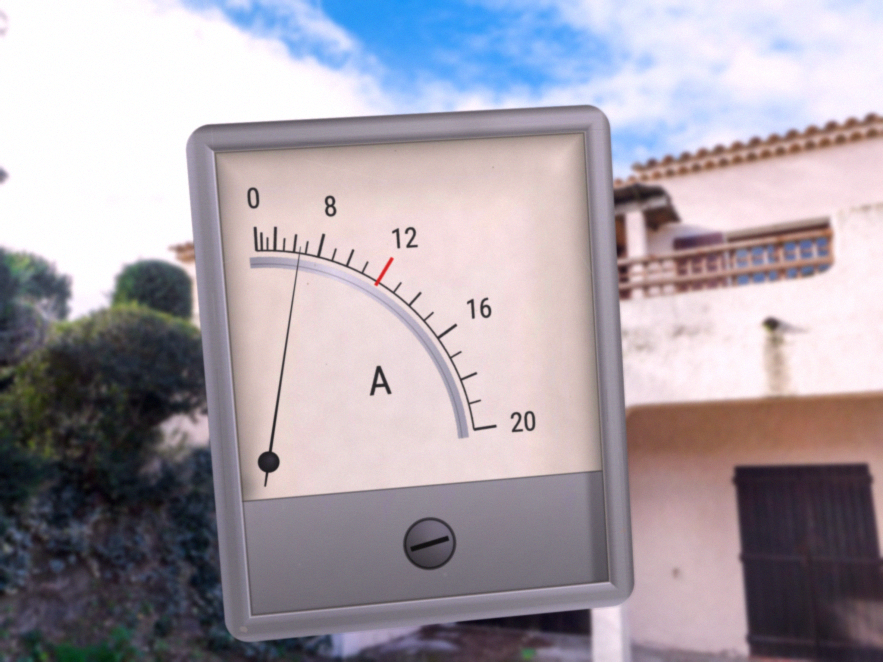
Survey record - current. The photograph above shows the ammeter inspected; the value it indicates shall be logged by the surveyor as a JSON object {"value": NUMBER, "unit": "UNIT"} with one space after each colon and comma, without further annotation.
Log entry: {"value": 6.5, "unit": "A"}
